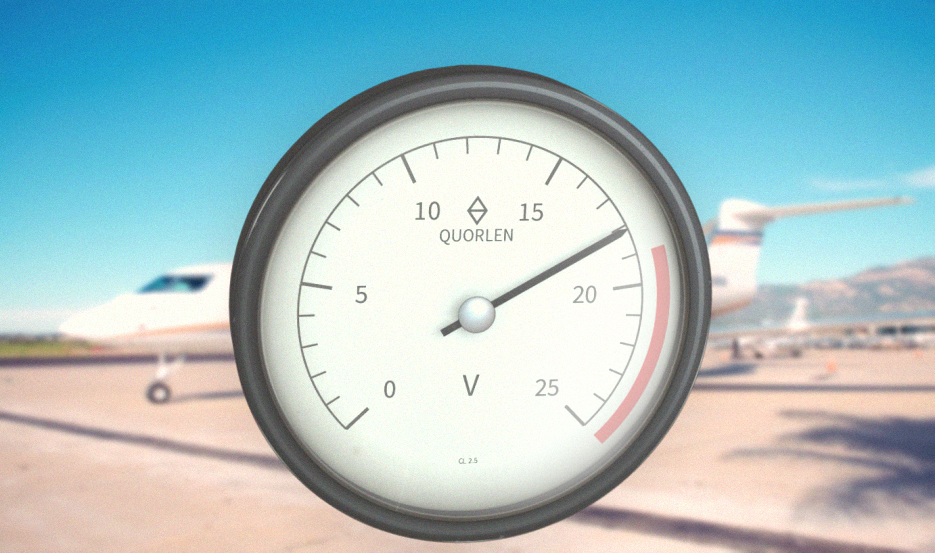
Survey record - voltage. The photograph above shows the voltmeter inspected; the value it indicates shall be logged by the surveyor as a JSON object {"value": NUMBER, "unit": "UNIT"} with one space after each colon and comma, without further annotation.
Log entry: {"value": 18, "unit": "V"}
